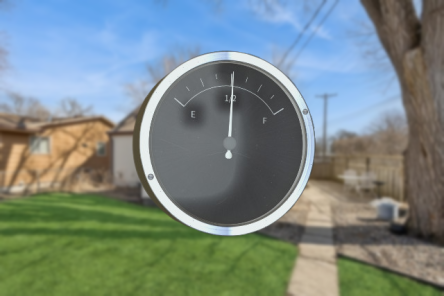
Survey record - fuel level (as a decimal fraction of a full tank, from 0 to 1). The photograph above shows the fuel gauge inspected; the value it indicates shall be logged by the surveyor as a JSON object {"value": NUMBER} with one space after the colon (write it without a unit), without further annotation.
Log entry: {"value": 0.5}
